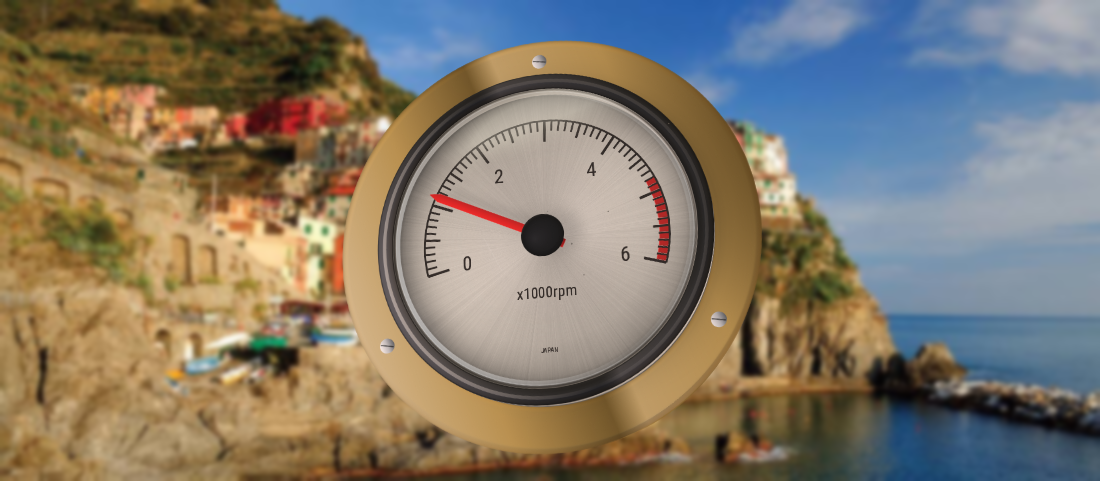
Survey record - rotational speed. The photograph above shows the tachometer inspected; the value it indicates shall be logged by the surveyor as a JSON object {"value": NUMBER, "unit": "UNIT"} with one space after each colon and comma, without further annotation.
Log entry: {"value": 1100, "unit": "rpm"}
